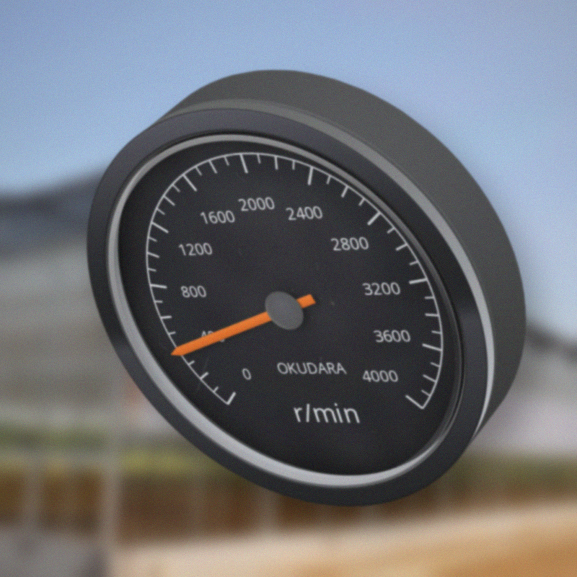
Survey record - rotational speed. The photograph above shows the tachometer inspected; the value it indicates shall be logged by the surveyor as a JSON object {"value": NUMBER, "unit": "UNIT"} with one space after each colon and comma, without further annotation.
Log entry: {"value": 400, "unit": "rpm"}
